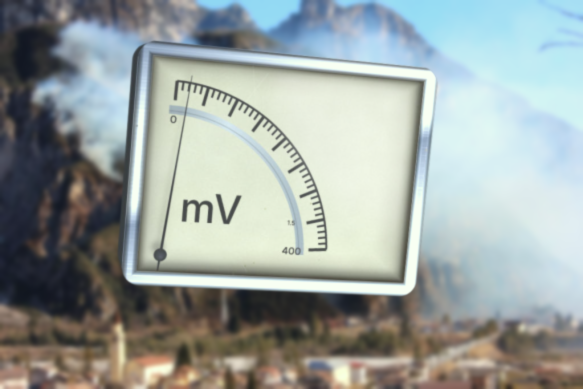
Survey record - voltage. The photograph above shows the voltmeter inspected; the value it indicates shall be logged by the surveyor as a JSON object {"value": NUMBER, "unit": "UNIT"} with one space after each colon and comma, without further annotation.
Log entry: {"value": 20, "unit": "mV"}
